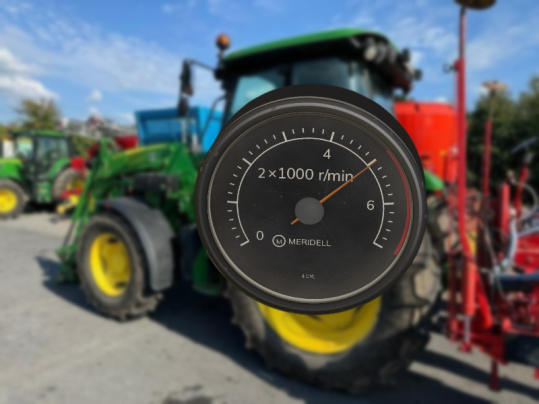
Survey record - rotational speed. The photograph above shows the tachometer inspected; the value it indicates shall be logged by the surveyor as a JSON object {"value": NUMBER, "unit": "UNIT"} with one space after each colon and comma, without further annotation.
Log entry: {"value": 5000, "unit": "rpm"}
